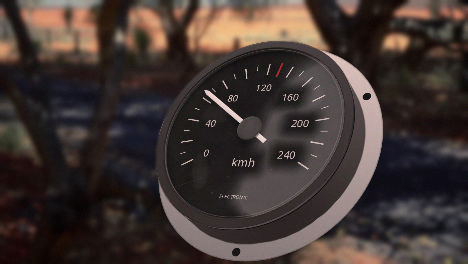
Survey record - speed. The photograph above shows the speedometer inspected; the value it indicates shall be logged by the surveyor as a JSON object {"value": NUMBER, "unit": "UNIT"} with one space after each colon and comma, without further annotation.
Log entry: {"value": 65, "unit": "km/h"}
